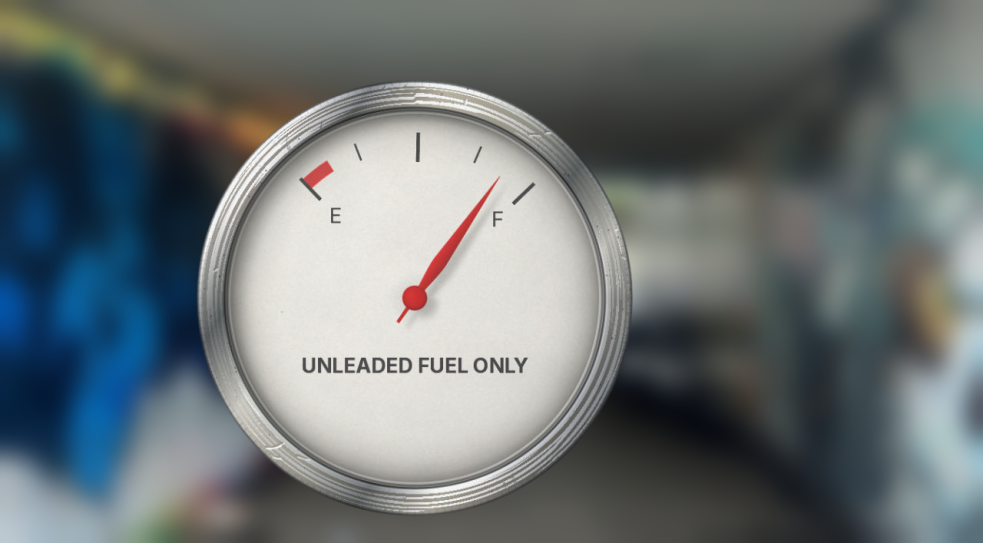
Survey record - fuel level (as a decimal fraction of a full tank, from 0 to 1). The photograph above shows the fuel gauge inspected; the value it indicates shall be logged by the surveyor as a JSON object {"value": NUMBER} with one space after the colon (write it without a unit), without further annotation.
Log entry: {"value": 0.875}
